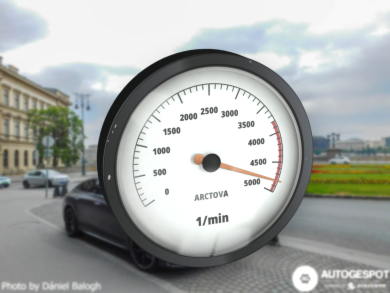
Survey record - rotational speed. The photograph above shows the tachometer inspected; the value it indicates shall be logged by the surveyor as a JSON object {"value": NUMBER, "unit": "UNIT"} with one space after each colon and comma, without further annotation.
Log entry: {"value": 4800, "unit": "rpm"}
